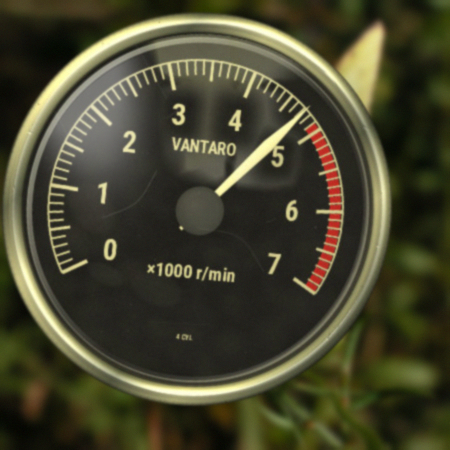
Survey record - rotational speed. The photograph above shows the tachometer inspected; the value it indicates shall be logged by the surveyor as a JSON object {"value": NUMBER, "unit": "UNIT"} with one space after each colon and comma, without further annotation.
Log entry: {"value": 4700, "unit": "rpm"}
